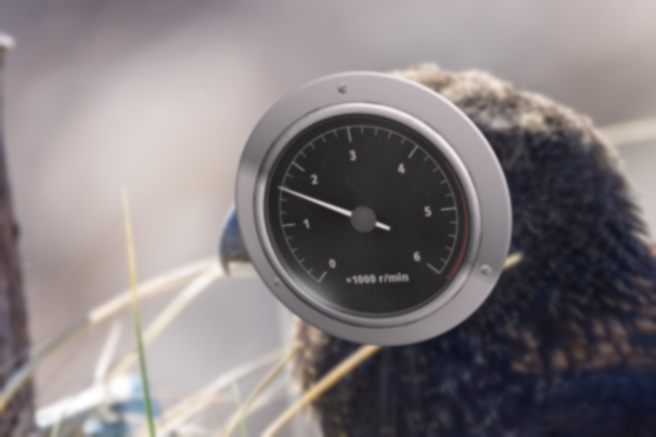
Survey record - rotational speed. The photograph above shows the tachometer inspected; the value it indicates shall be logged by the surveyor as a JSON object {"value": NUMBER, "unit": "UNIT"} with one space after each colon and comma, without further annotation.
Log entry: {"value": 1600, "unit": "rpm"}
